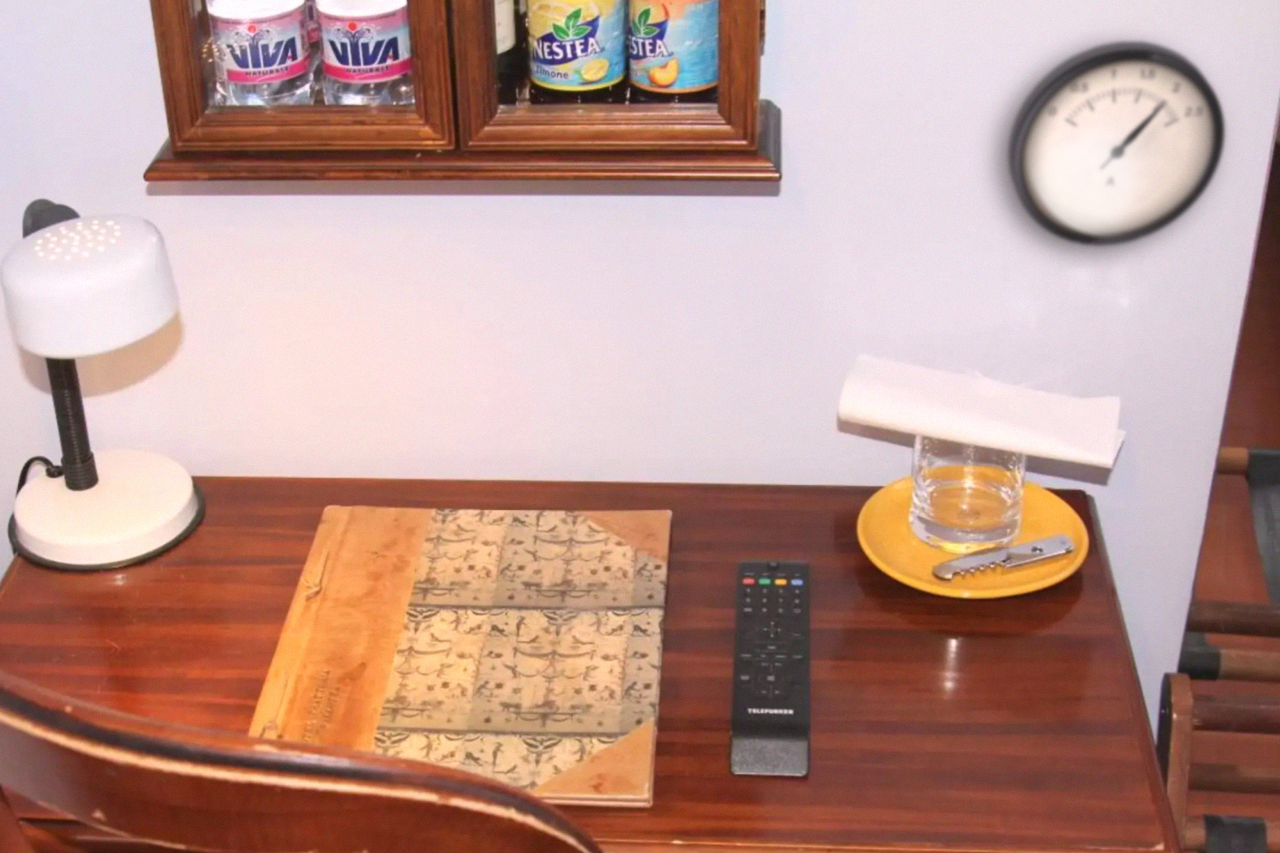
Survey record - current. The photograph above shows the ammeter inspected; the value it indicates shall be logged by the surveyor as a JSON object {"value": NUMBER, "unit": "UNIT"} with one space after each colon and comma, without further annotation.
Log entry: {"value": 2, "unit": "A"}
